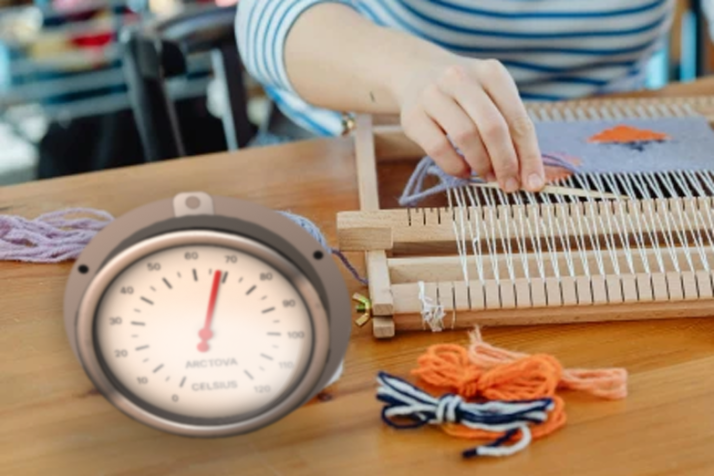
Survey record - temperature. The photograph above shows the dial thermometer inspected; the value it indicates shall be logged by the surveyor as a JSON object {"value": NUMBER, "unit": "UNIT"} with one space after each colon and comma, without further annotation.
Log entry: {"value": 67.5, "unit": "°C"}
